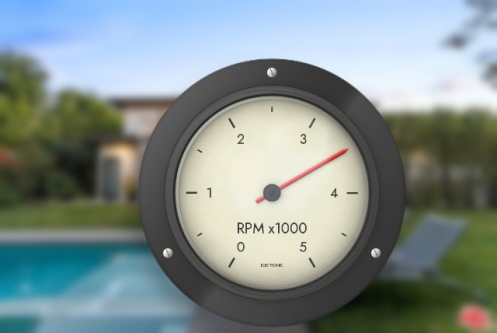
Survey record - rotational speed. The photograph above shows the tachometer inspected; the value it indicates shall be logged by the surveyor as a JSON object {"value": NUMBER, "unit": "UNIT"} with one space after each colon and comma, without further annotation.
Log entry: {"value": 3500, "unit": "rpm"}
